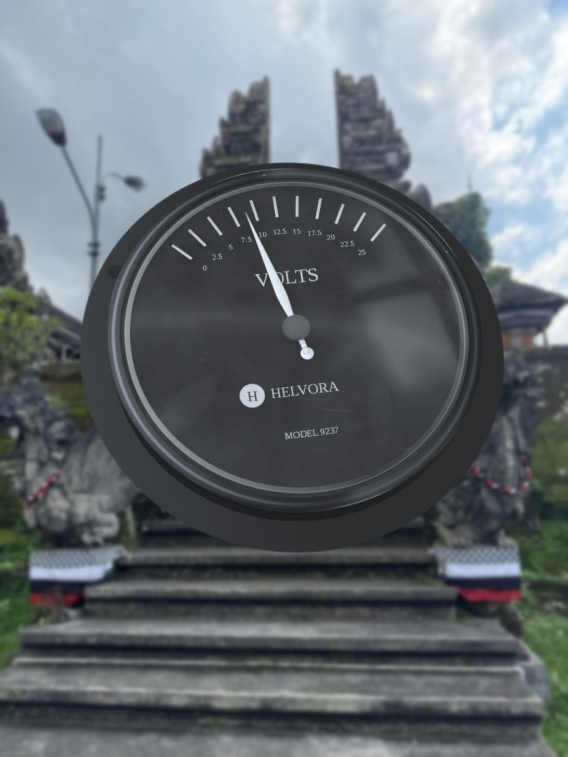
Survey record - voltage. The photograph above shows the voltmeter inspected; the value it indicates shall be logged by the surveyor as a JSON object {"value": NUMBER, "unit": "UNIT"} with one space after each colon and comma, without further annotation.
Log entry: {"value": 8.75, "unit": "V"}
